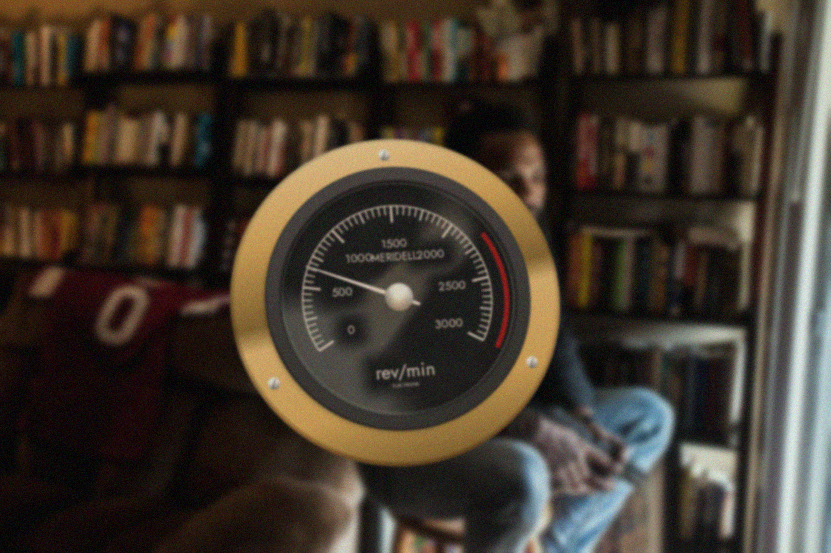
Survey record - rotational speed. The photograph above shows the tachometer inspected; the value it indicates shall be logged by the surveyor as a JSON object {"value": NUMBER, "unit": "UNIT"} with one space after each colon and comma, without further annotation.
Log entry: {"value": 650, "unit": "rpm"}
